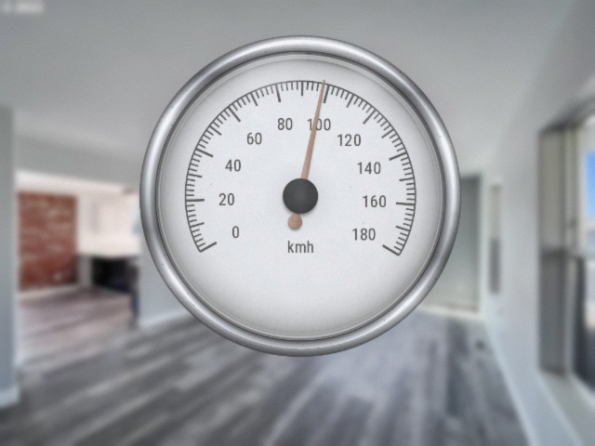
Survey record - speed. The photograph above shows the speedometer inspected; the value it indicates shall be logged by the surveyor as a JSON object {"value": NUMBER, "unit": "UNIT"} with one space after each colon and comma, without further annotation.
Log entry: {"value": 98, "unit": "km/h"}
